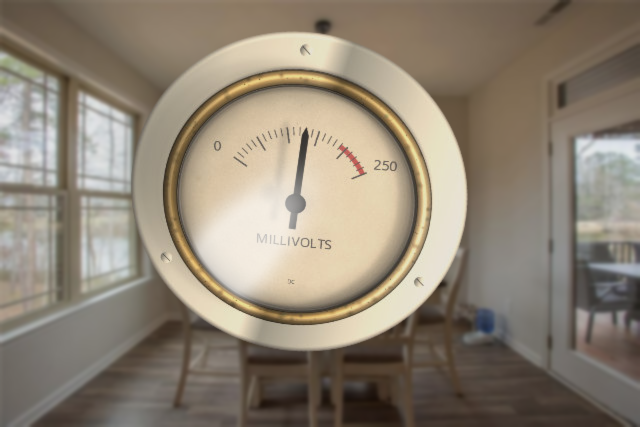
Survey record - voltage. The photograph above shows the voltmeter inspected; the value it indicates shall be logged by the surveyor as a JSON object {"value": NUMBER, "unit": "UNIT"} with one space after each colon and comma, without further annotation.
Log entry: {"value": 130, "unit": "mV"}
